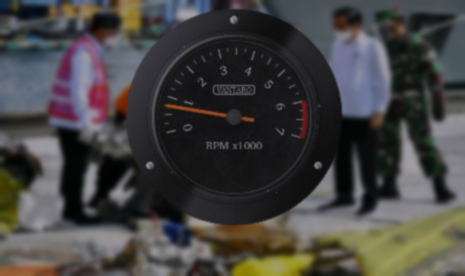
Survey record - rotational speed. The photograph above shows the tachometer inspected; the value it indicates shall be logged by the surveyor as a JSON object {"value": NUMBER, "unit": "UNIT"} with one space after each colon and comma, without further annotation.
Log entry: {"value": 750, "unit": "rpm"}
